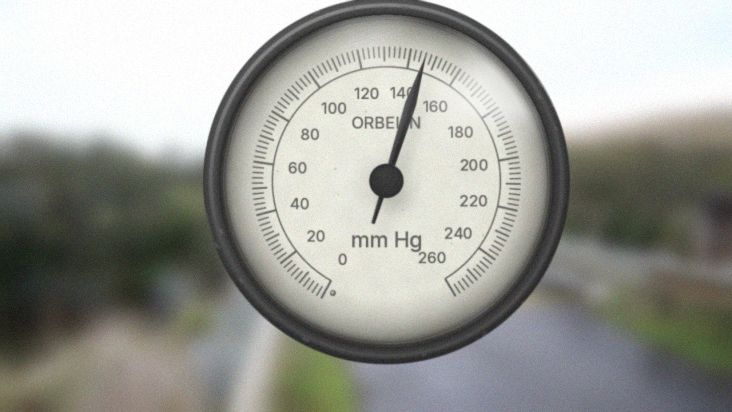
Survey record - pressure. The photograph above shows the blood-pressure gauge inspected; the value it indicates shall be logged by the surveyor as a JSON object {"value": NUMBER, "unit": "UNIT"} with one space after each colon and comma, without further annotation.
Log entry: {"value": 146, "unit": "mmHg"}
